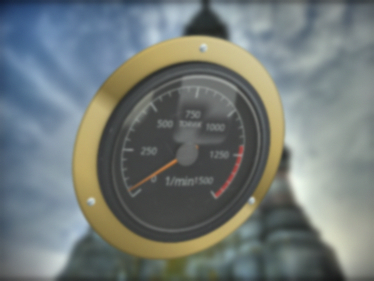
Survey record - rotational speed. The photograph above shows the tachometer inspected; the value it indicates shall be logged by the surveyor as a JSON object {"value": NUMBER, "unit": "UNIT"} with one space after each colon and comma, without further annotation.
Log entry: {"value": 50, "unit": "rpm"}
